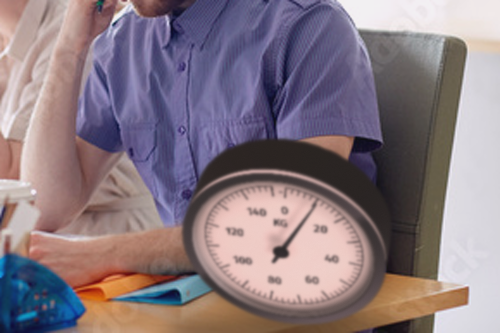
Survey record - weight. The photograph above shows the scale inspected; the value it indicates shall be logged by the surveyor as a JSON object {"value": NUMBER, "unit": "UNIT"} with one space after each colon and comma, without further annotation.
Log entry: {"value": 10, "unit": "kg"}
